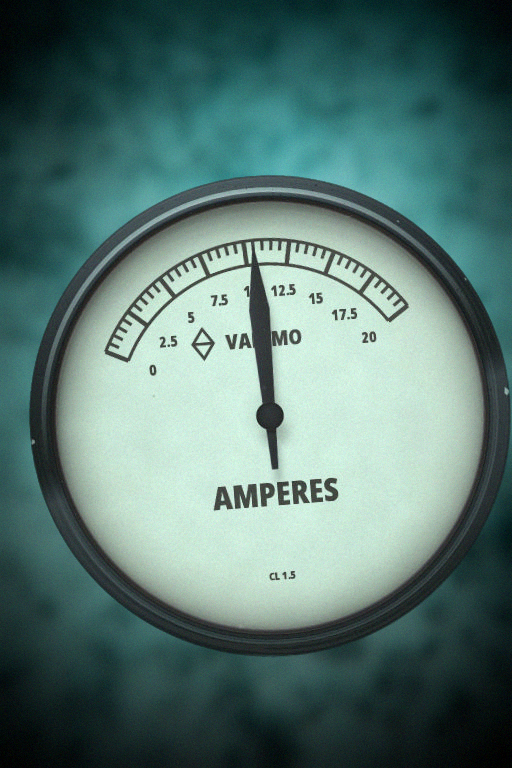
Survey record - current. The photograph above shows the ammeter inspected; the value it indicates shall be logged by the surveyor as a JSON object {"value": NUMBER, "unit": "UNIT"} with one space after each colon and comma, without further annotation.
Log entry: {"value": 10.5, "unit": "A"}
